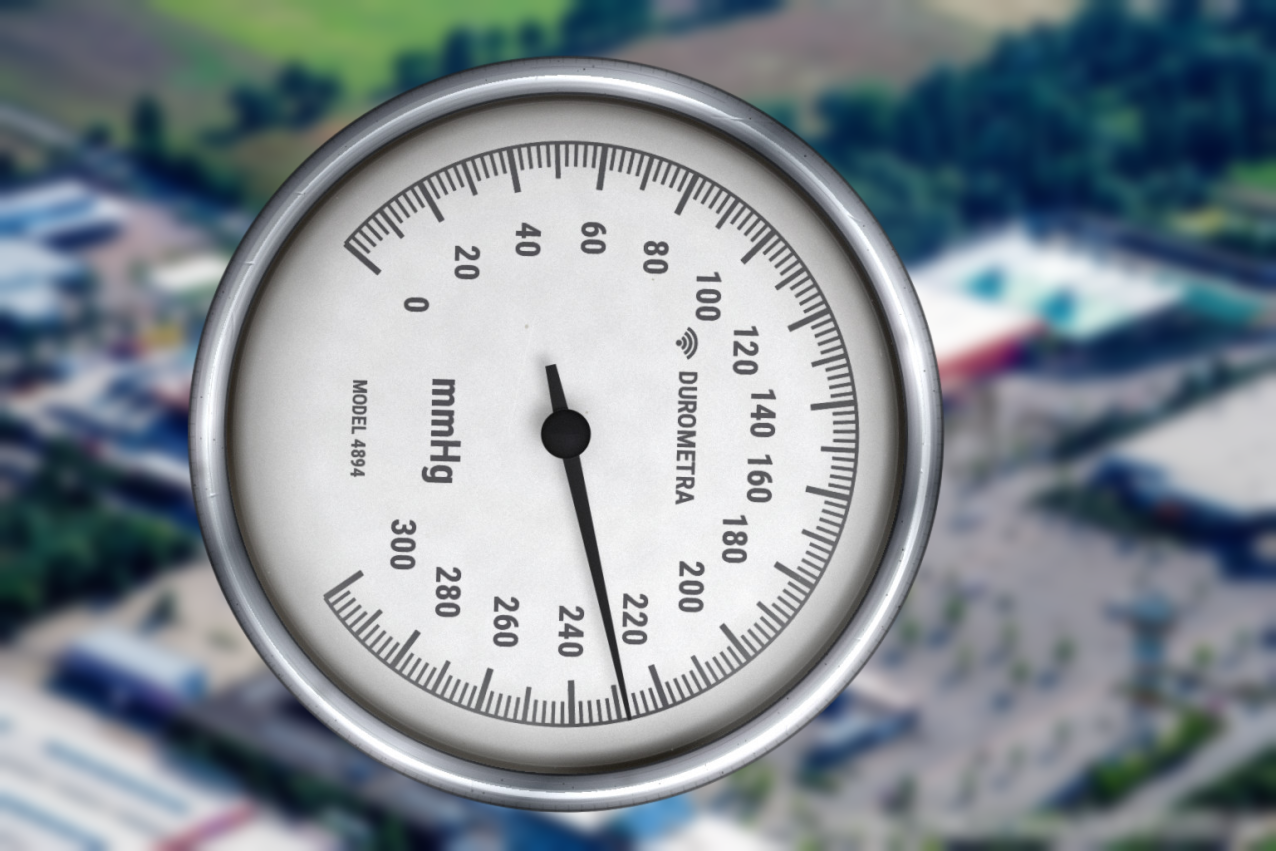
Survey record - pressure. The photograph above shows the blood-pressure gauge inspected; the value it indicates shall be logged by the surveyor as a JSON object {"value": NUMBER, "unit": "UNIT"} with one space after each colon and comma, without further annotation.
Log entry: {"value": 228, "unit": "mmHg"}
